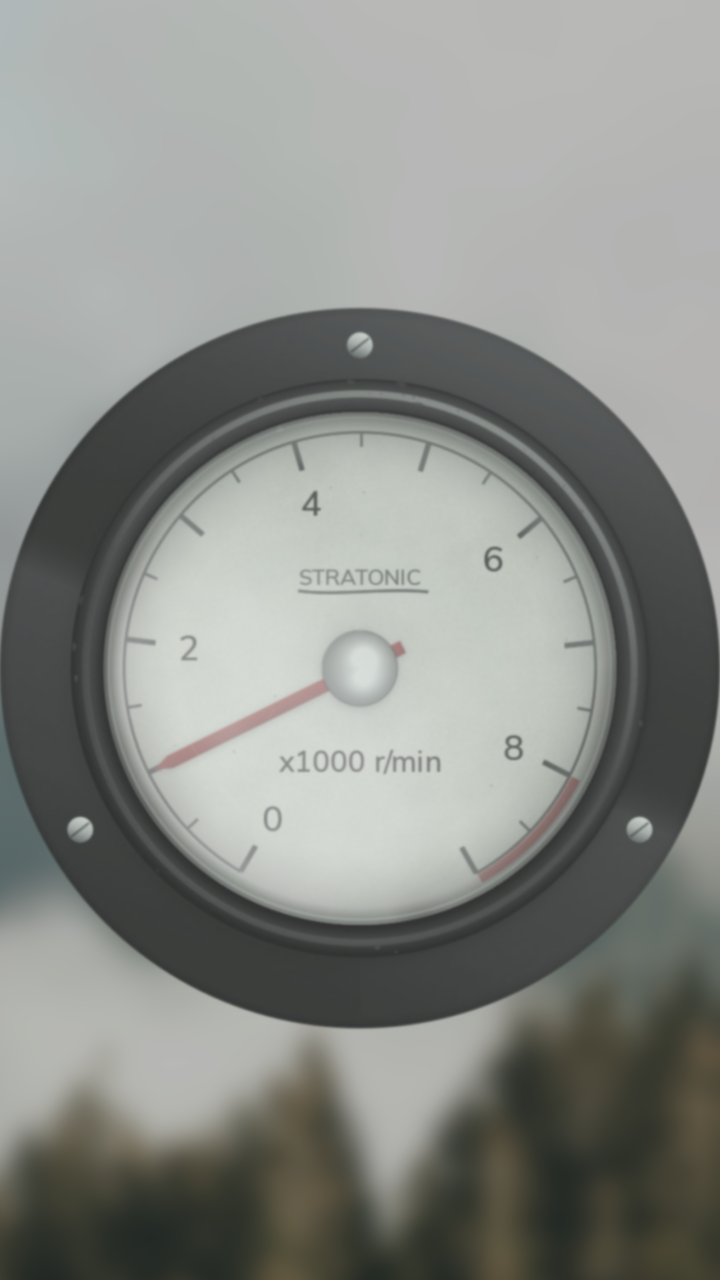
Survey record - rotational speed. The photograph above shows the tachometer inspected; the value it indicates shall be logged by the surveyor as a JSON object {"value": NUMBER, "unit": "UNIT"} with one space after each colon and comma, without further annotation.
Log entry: {"value": 1000, "unit": "rpm"}
